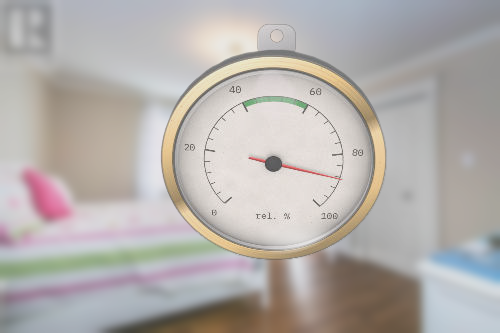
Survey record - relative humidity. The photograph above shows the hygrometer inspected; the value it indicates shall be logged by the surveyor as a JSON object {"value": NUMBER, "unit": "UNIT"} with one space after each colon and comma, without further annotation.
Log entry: {"value": 88, "unit": "%"}
